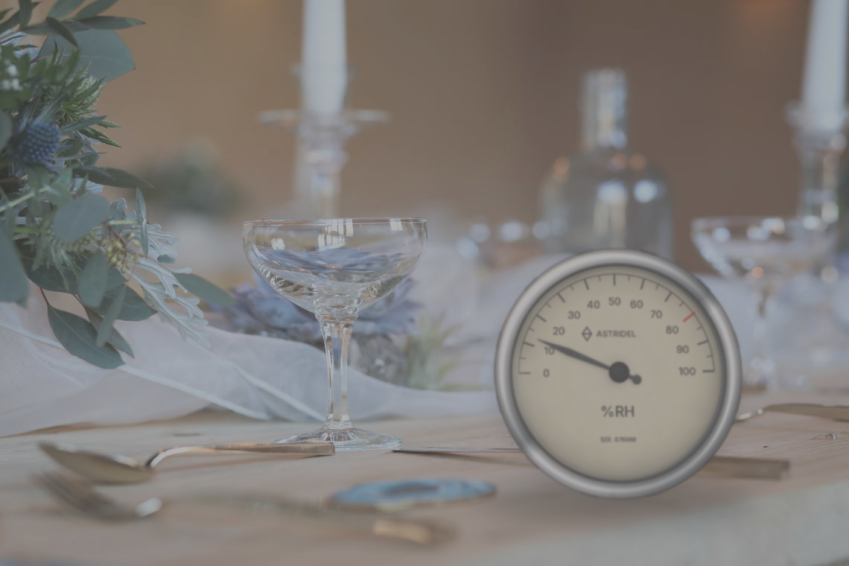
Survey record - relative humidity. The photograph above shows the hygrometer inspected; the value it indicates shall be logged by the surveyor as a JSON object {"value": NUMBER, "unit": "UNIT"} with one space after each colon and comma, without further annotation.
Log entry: {"value": 12.5, "unit": "%"}
